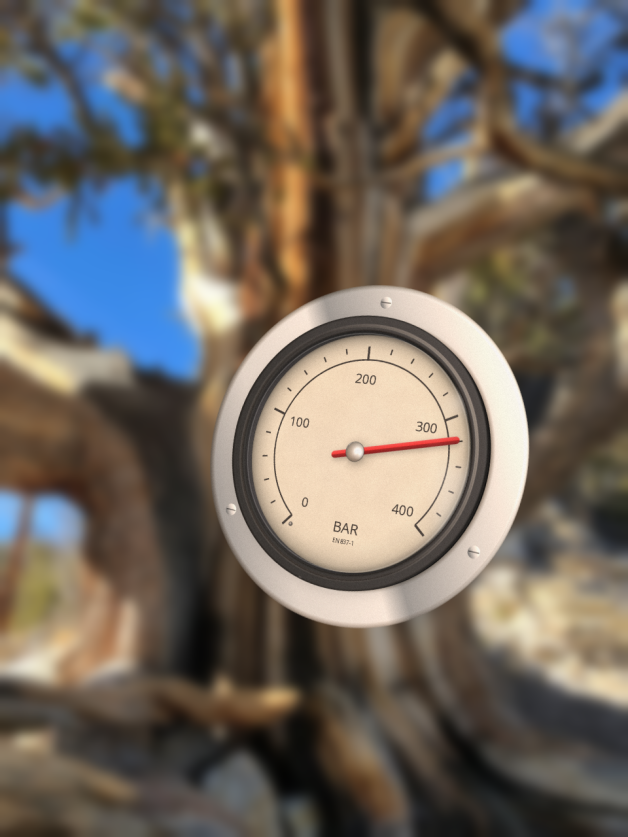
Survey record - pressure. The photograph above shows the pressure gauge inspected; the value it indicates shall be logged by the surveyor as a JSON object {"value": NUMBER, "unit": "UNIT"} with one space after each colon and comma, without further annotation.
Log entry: {"value": 320, "unit": "bar"}
